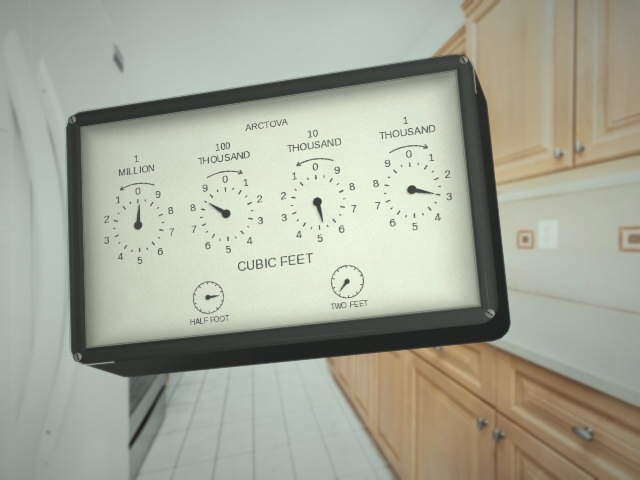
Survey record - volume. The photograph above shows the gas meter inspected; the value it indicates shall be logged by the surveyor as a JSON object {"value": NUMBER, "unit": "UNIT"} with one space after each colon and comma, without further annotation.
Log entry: {"value": 985300, "unit": "ft³"}
